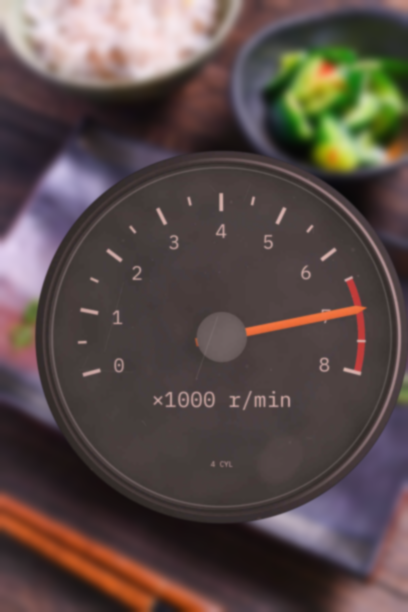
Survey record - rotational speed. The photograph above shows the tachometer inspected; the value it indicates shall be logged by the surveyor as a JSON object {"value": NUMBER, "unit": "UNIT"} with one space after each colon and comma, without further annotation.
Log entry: {"value": 7000, "unit": "rpm"}
